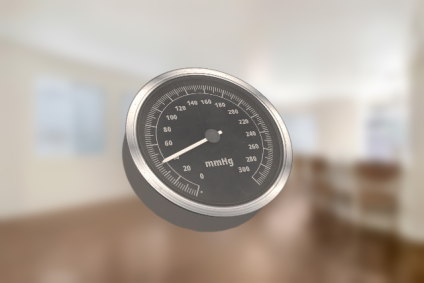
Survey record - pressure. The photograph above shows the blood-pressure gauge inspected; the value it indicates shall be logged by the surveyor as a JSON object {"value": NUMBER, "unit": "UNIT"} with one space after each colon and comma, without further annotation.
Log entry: {"value": 40, "unit": "mmHg"}
